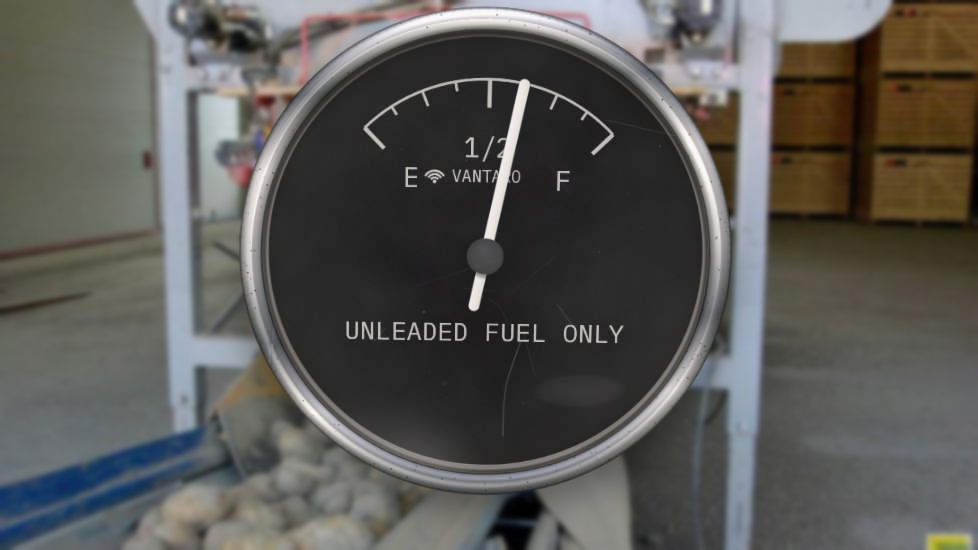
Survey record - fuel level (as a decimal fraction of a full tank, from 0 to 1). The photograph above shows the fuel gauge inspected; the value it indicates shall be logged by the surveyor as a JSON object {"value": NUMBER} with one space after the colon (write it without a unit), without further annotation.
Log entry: {"value": 0.625}
